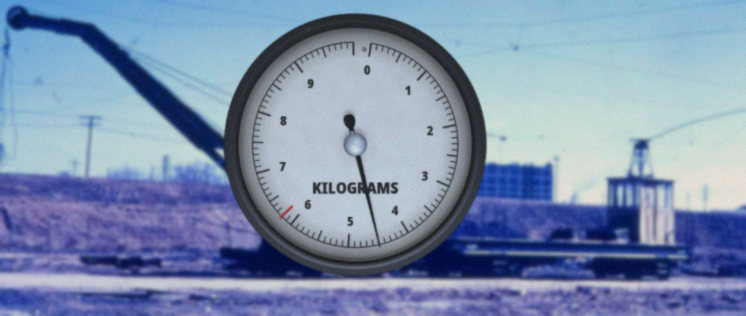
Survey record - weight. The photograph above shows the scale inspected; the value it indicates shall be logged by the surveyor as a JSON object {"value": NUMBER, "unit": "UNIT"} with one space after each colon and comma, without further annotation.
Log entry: {"value": 4.5, "unit": "kg"}
